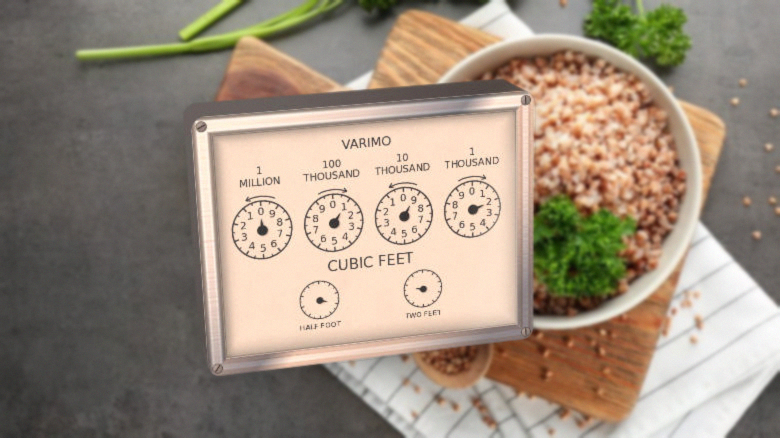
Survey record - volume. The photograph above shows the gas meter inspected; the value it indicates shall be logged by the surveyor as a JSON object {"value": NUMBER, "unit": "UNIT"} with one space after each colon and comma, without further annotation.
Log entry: {"value": 9200, "unit": "ft³"}
